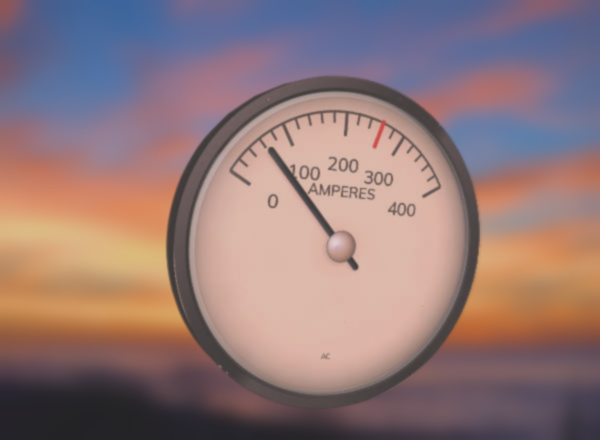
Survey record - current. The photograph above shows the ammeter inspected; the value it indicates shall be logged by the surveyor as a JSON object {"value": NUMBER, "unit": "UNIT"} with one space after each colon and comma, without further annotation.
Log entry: {"value": 60, "unit": "A"}
